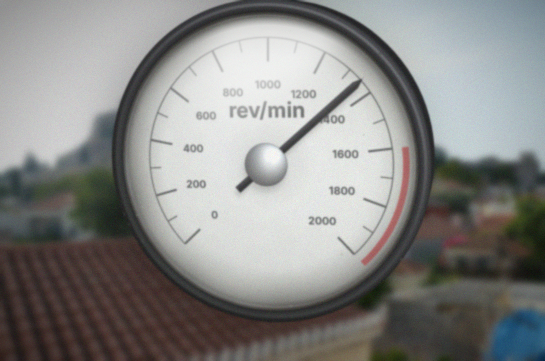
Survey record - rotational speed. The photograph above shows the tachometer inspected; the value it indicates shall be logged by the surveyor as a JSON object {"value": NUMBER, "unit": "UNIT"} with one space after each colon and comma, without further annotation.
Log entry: {"value": 1350, "unit": "rpm"}
